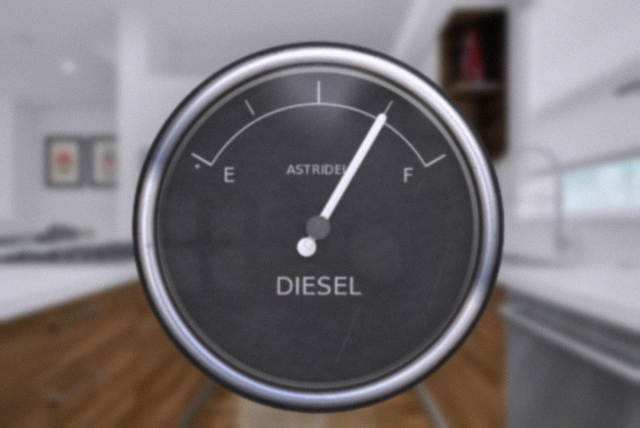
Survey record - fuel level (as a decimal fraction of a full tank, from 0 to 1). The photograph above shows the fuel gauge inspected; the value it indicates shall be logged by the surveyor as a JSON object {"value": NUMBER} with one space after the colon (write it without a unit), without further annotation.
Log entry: {"value": 0.75}
